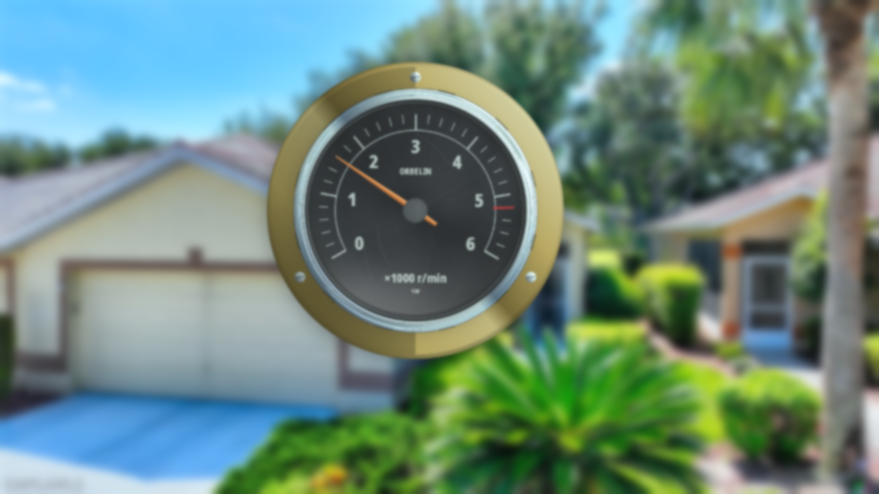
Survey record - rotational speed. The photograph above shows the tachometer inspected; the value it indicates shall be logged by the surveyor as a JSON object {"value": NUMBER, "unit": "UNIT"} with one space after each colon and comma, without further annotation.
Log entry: {"value": 1600, "unit": "rpm"}
